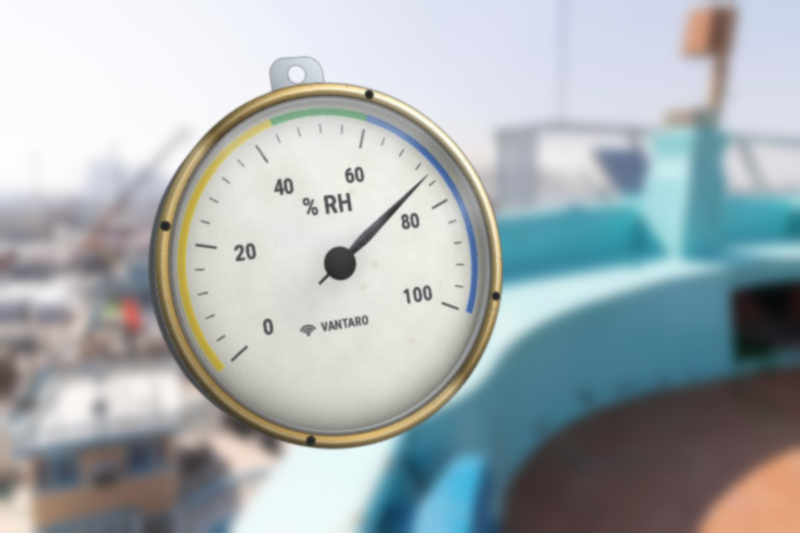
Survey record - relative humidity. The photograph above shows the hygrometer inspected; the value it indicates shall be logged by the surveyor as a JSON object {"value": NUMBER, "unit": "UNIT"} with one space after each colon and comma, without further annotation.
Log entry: {"value": 74, "unit": "%"}
